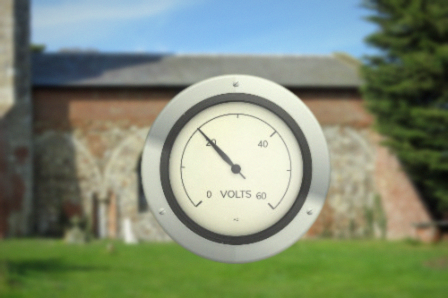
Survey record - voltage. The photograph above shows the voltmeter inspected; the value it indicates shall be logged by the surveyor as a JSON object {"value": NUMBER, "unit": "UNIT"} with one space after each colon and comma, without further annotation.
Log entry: {"value": 20, "unit": "V"}
